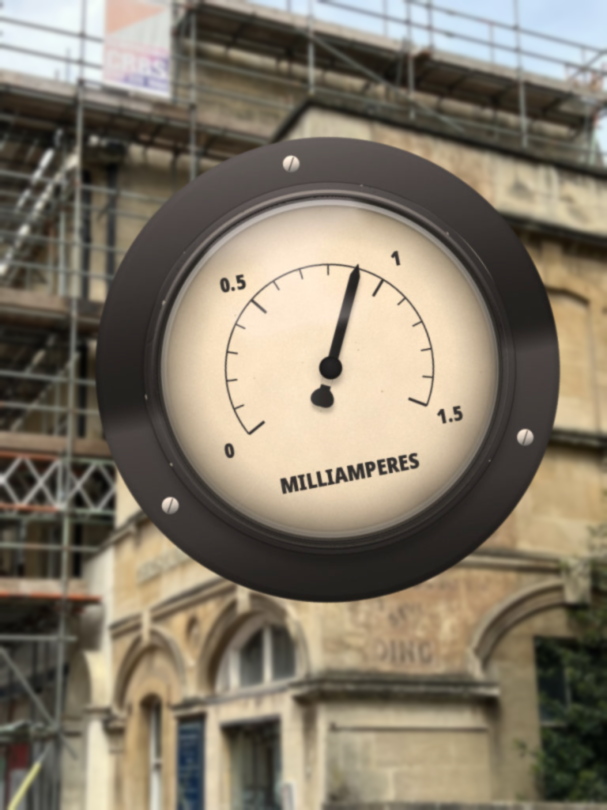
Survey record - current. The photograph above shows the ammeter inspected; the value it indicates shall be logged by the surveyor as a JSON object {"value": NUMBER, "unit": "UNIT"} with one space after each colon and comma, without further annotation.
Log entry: {"value": 0.9, "unit": "mA"}
